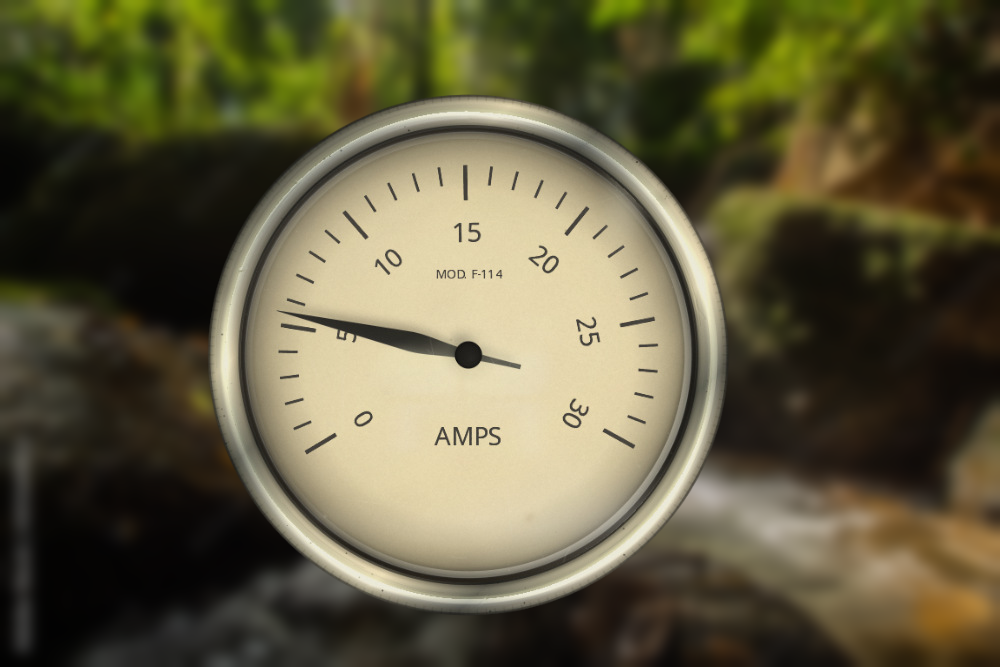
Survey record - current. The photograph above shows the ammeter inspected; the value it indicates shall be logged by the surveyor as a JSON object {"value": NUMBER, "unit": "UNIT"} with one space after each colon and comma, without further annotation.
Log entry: {"value": 5.5, "unit": "A"}
